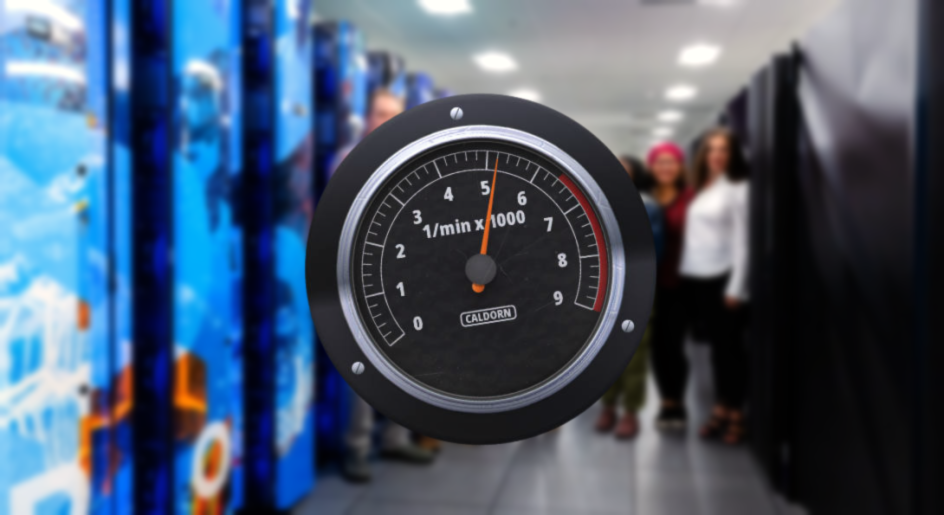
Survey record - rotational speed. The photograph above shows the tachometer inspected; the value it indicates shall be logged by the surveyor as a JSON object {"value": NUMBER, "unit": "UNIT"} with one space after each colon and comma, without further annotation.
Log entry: {"value": 5200, "unit": "rpm"}
